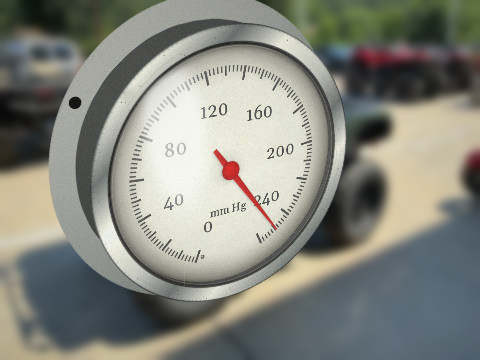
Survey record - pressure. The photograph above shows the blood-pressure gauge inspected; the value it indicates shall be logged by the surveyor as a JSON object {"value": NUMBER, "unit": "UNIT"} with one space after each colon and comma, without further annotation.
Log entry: {"value": 250, "unit": "mmHg"}
